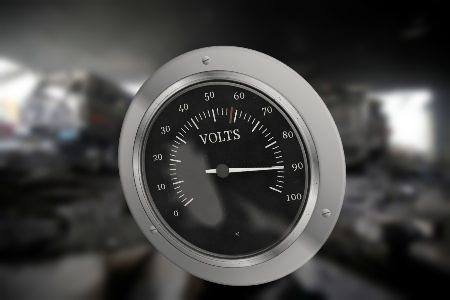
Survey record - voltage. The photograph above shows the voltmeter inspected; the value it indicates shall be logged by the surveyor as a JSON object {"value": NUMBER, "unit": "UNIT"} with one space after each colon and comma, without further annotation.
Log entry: {"value": 90, "unit": "V"}
